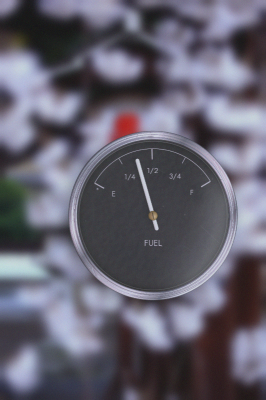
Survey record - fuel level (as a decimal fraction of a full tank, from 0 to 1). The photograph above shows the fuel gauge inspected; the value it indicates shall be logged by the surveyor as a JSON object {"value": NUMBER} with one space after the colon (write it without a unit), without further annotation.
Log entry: {"value": 0.375}
